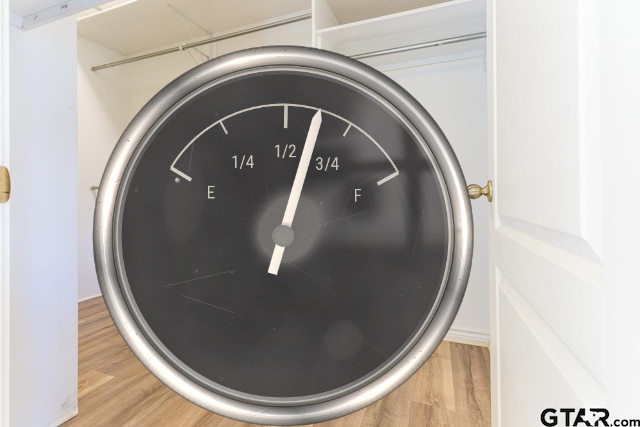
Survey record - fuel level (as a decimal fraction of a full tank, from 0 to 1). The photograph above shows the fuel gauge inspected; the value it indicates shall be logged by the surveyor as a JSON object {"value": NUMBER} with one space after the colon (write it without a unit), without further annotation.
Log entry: {"value": 0.625}
